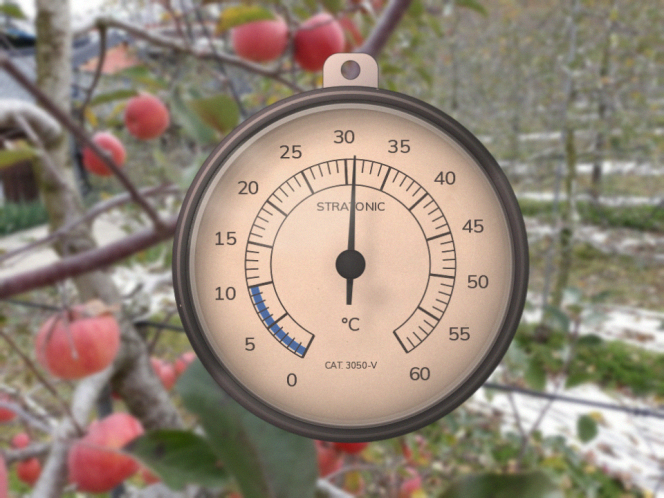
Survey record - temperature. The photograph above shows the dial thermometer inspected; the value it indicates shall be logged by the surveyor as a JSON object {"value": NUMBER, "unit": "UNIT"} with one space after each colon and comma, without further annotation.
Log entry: {"value": 31, "unit": "°C"}
